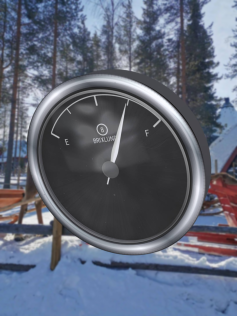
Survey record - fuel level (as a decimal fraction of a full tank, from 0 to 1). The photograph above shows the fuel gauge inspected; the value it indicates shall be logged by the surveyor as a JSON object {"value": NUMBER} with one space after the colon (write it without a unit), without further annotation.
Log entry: {"value": 0.75}
